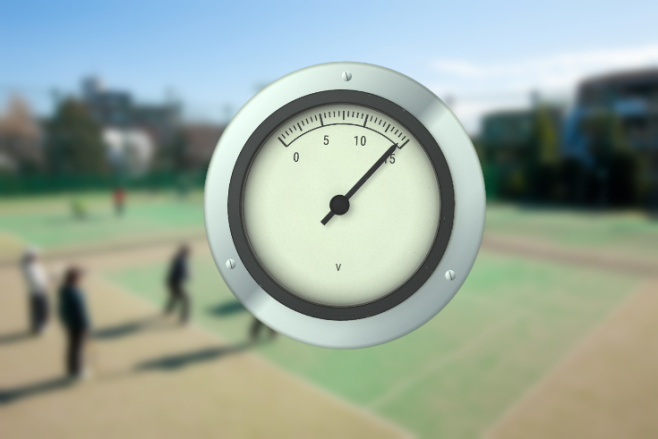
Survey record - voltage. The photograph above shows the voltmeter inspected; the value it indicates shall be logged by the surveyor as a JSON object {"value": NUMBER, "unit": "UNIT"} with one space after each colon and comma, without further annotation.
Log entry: {"value": 14.5, "unit": "V"}
